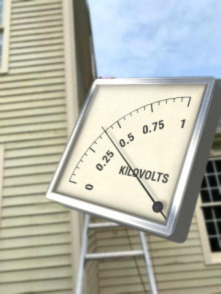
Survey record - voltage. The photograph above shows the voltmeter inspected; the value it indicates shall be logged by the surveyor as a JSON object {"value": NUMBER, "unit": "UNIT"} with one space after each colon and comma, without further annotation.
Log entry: {"value": 0.4, "unit": "kV"}
